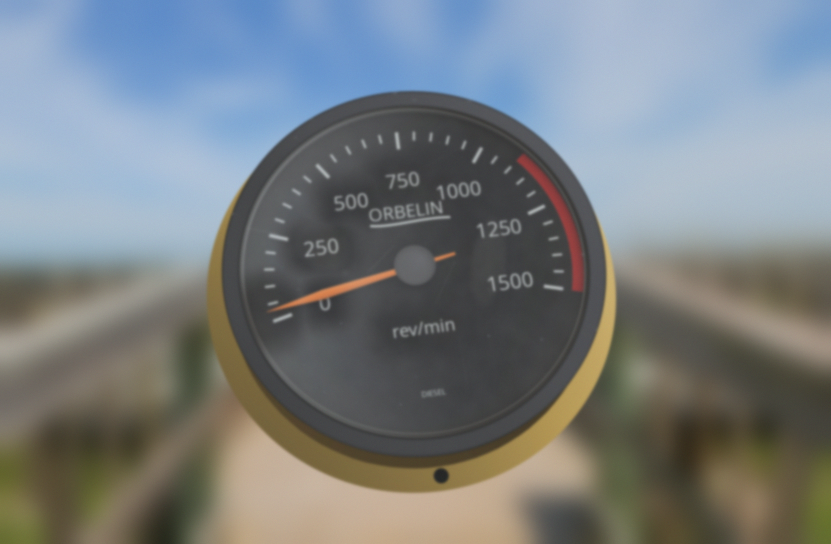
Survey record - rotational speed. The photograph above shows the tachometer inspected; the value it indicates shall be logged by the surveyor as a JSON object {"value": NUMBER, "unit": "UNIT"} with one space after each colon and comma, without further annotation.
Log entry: {"value": 25, "unit": "rpm"}
